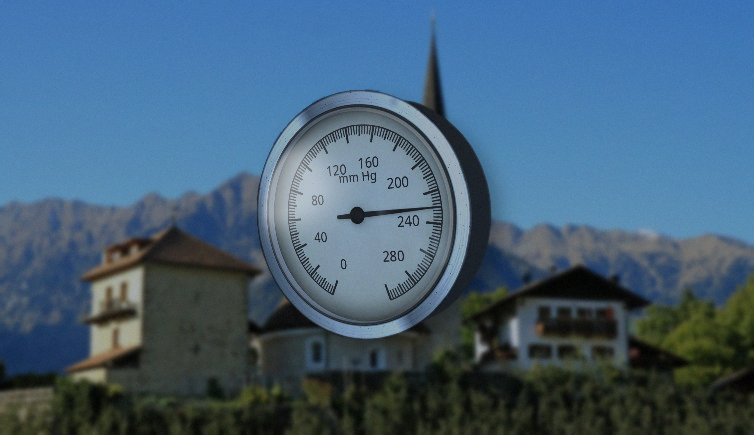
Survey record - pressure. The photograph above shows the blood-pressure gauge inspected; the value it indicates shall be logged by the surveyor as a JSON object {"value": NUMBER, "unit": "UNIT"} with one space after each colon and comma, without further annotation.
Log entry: {"value": 230, "unit": "mmHg"}
